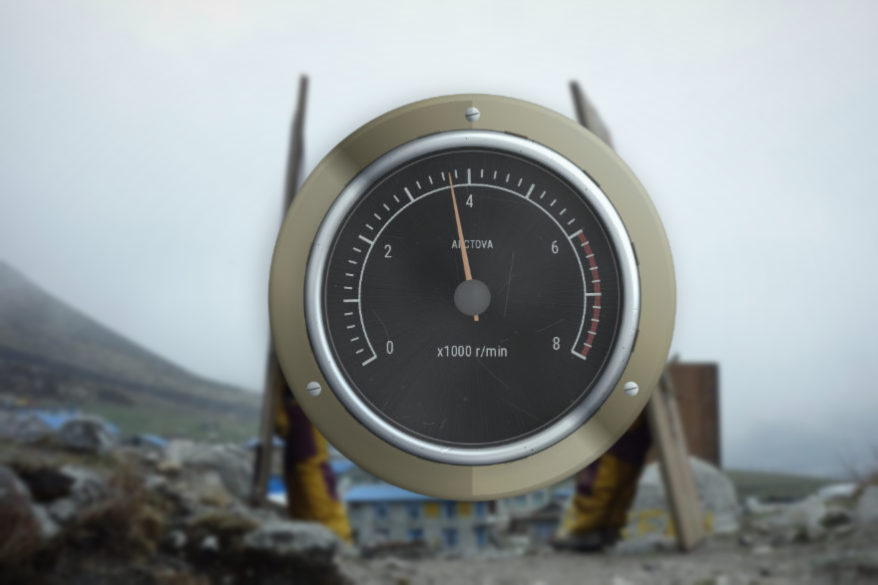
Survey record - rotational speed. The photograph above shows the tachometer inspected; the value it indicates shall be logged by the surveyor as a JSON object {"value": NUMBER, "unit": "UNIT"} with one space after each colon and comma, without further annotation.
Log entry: {"value": 3700, "unit": "rpm"}
